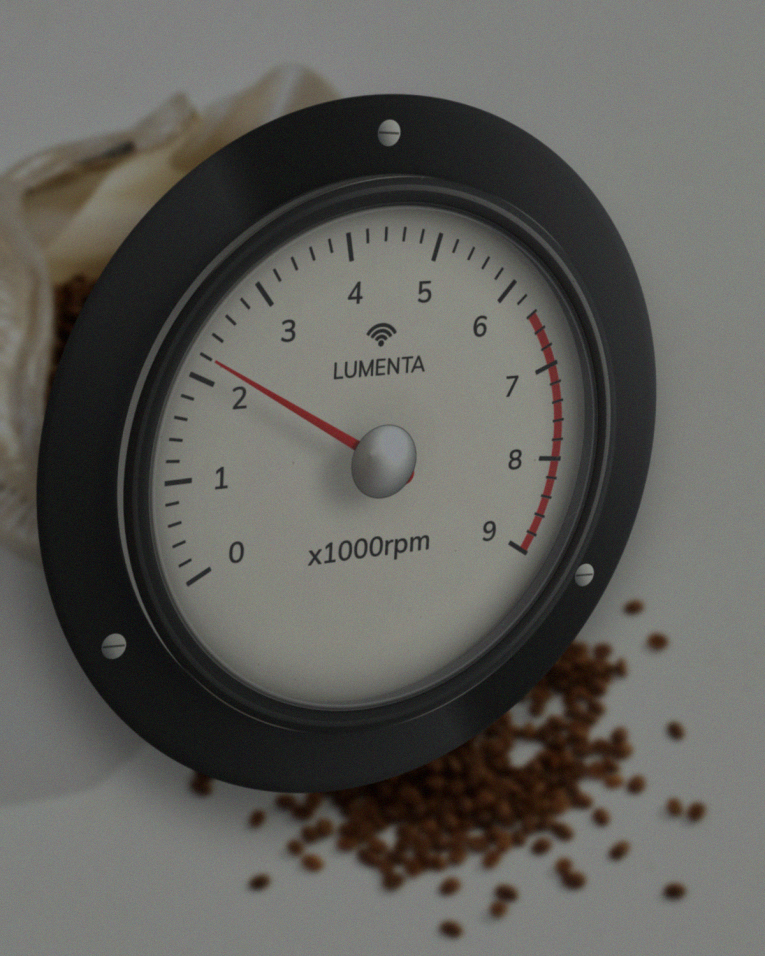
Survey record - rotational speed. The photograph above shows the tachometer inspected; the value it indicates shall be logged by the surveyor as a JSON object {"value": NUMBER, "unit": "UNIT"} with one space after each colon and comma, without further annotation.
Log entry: {"value": 2200, "unit": "rpm"}
